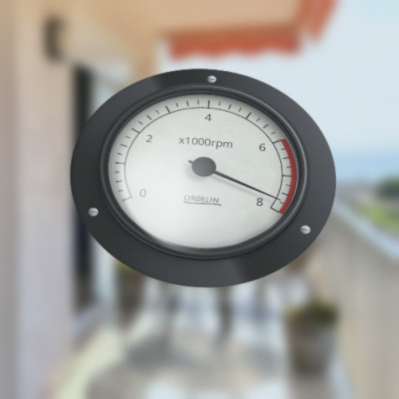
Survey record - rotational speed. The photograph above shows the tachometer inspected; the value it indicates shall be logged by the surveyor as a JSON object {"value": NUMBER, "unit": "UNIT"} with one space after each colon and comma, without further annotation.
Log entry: {"value": 7750, "unit": "rpm"}
